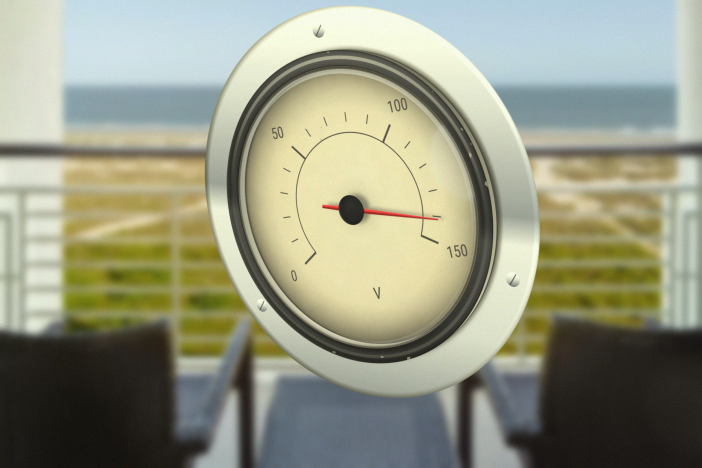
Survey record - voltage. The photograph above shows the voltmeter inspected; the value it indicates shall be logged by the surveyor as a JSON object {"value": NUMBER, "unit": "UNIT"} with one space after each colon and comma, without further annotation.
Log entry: {"value": 140, "unit": "V"}
